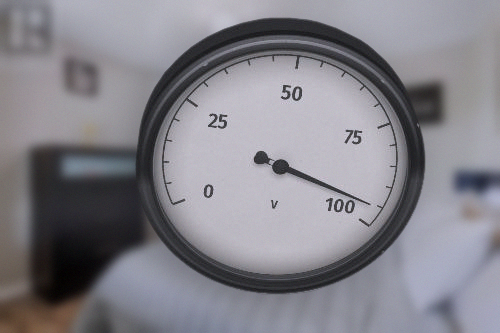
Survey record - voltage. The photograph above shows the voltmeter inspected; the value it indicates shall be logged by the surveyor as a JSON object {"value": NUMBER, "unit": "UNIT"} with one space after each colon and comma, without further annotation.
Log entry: {"value": 95, "unit": "V"}
